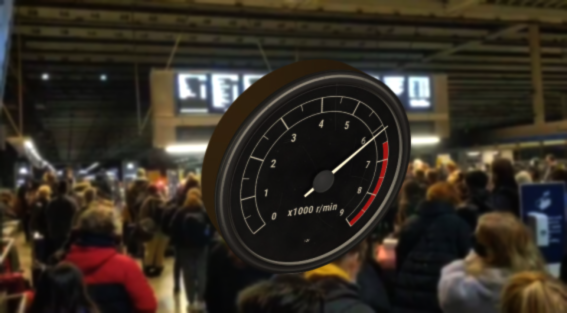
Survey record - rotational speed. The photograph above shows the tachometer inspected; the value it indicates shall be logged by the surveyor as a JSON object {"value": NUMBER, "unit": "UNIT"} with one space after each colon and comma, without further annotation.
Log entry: {"value": 6000, "unit": "rpm"}
